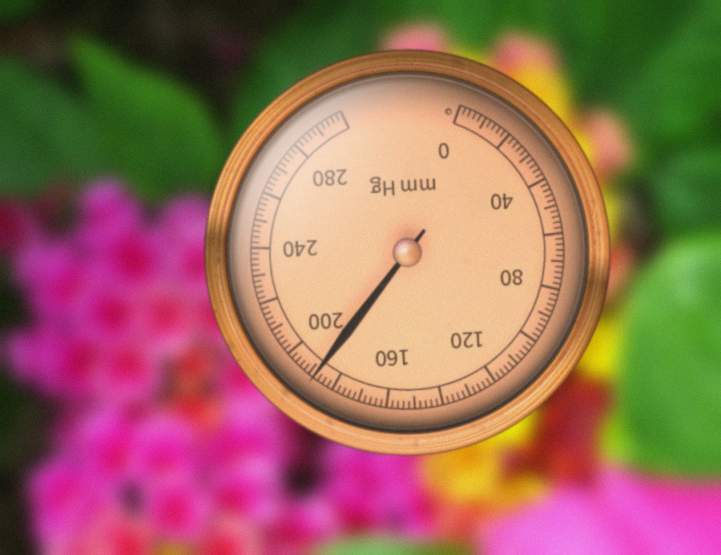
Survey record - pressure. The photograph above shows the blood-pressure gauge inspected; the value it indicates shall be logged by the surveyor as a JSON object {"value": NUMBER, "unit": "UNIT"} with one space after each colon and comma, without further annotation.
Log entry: {"value": 188, "unit": "mmHg"}
